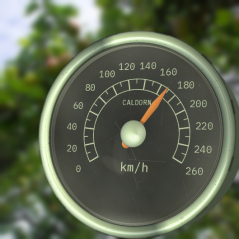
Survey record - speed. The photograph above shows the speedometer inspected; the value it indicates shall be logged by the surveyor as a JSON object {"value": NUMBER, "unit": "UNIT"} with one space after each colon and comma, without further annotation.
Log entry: {"value": 170, "unit": "km/h"}
